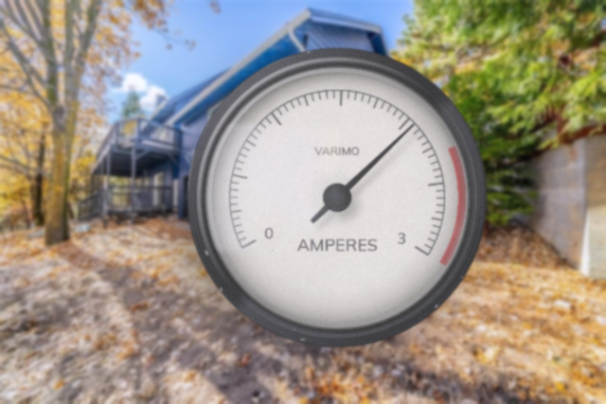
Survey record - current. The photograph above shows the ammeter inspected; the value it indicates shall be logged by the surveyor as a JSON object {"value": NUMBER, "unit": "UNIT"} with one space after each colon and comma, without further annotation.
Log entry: {"value": 2.05, "unit": "A"}
